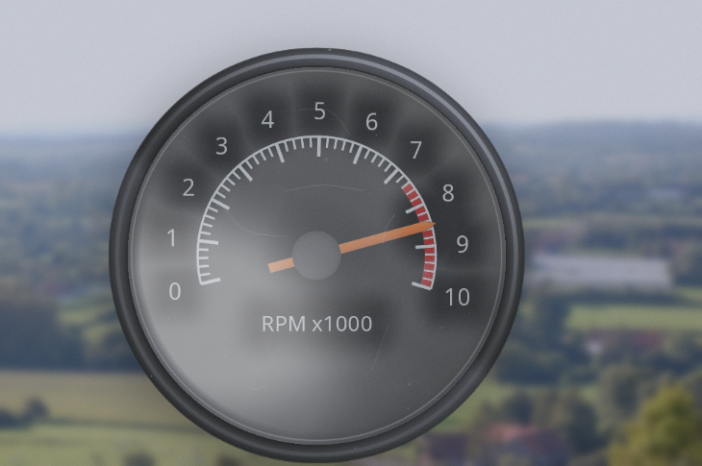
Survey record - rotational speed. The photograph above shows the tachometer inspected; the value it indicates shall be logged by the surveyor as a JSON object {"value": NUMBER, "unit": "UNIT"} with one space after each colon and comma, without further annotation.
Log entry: {"value": 8500, "unit": "rpm"}
